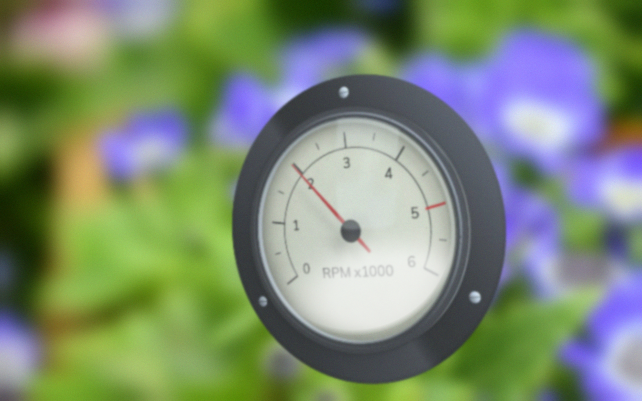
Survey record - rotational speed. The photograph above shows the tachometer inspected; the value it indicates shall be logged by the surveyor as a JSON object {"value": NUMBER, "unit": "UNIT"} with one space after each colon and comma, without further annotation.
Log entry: {"value": 2000, "unit": "rpm"}
